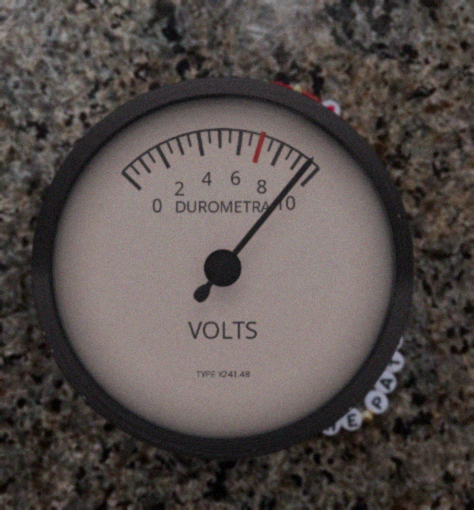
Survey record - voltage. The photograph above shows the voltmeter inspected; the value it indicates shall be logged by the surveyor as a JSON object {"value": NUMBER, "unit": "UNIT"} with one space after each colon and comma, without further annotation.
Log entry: {"value": 9.5, "unit": "V"}
